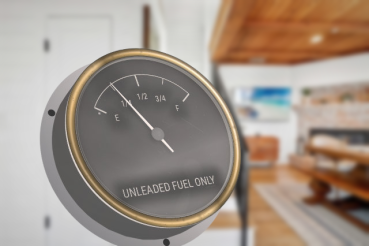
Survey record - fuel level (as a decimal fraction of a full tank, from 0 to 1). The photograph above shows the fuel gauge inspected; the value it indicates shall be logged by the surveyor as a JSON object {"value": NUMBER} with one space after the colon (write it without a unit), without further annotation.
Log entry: {"value": 0.25}
